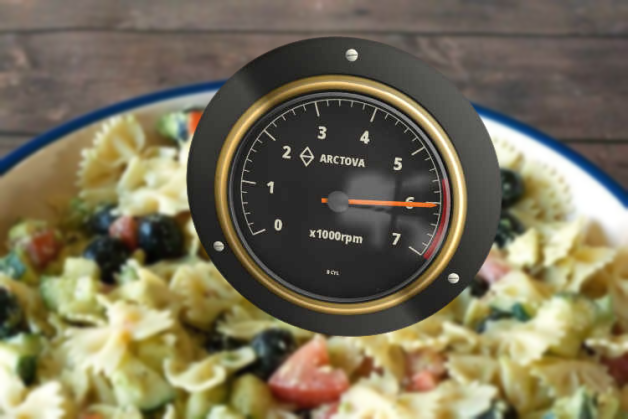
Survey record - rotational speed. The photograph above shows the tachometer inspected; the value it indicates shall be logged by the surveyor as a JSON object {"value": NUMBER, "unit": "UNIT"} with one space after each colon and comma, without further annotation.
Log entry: {"value": 6000, "unit": "rpm"}
